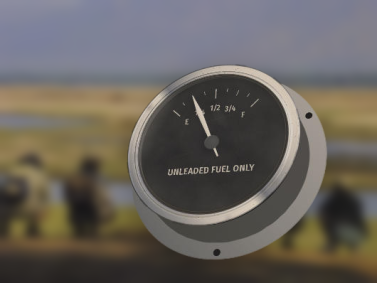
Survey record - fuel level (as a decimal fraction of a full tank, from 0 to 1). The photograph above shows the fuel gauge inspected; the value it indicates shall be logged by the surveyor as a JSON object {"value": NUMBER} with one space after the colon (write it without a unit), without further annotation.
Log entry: {"value": 0.25}
